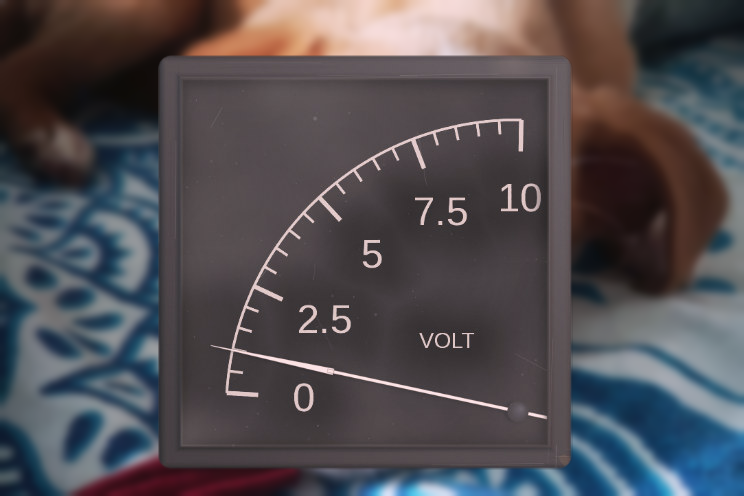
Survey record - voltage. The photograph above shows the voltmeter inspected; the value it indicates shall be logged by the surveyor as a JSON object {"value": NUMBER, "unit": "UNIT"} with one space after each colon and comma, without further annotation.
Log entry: {"value": 1, "unit": "V"}
